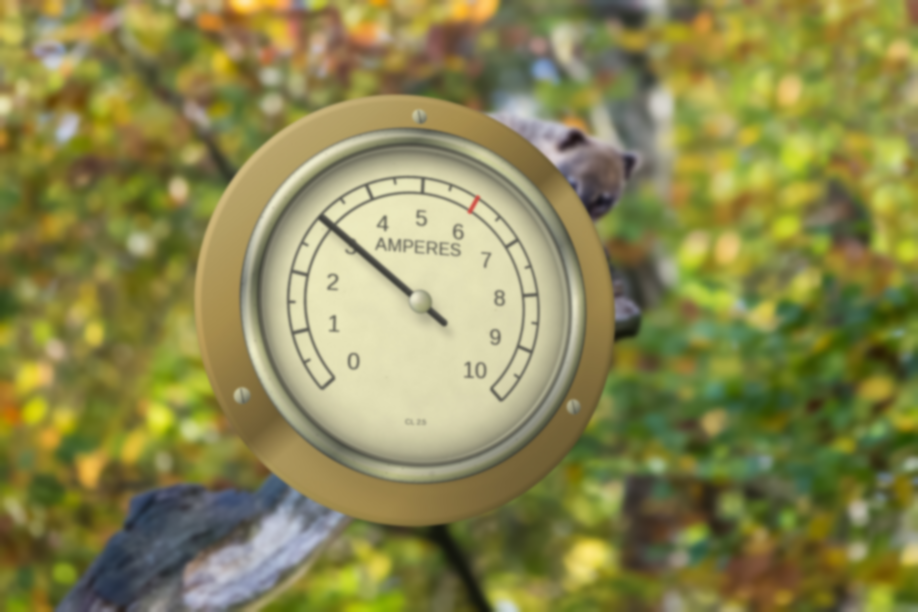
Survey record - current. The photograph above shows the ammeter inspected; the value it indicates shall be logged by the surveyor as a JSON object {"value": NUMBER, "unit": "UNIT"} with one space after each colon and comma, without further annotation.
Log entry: {"value": 3, "unit": "A"}
